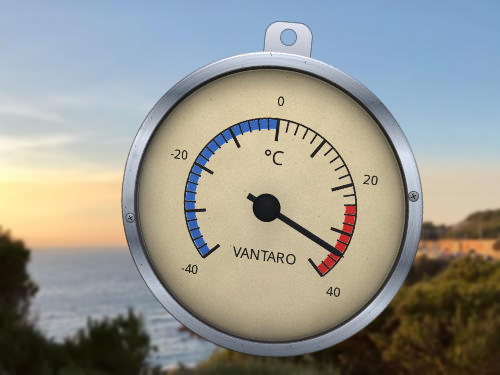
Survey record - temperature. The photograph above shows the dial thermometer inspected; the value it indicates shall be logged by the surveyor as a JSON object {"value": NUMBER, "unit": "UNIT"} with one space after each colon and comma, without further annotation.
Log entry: {"value": 34, "unit": "°C"}
